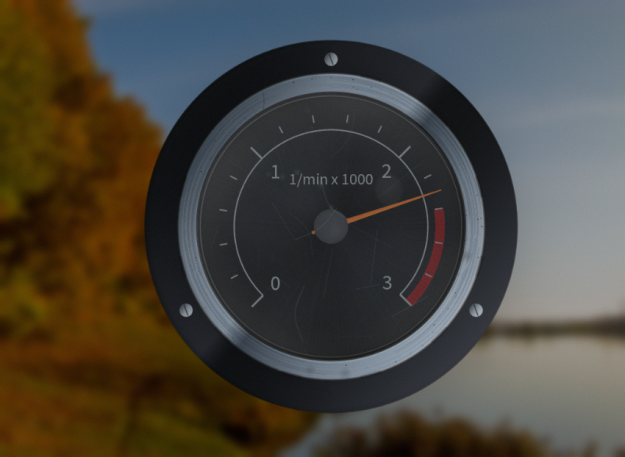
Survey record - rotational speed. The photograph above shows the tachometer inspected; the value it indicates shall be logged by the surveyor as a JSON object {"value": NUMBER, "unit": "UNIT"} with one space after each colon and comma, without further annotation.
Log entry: {"value": 2300, "unit": "rpm"}
